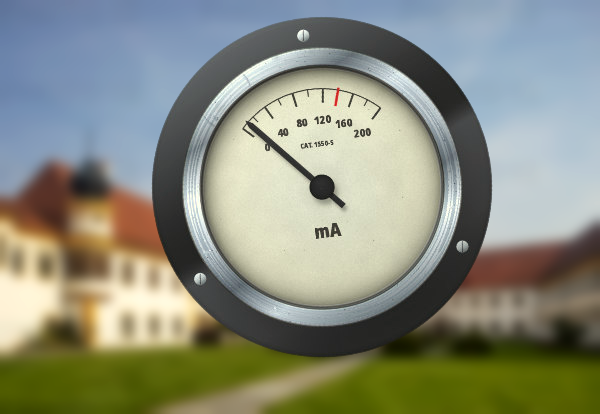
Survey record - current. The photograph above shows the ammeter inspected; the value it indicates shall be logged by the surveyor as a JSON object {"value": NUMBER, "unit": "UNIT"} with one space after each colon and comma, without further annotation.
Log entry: {"value": 10, "unit": "mA"}
